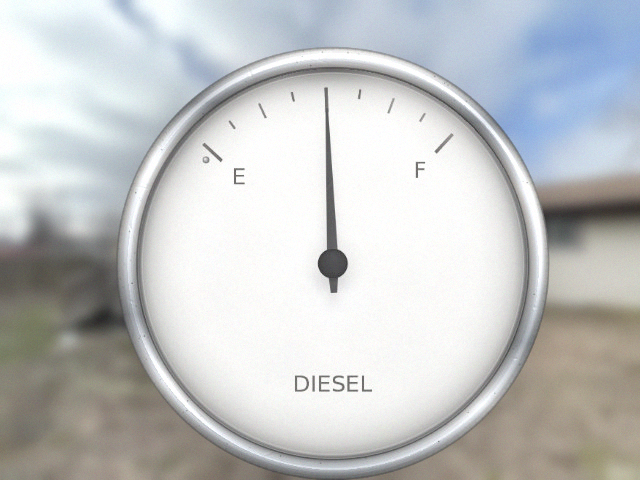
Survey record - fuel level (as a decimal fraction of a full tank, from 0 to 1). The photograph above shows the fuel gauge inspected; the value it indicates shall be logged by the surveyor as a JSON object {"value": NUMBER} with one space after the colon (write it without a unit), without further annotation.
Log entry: {"value": 0.5}
